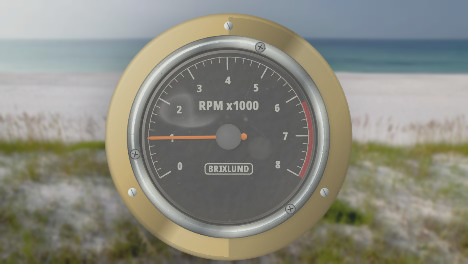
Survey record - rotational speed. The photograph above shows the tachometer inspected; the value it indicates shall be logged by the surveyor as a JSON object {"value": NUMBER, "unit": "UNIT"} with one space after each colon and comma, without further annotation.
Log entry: {"value": 1000, "unit": "rpm"}
